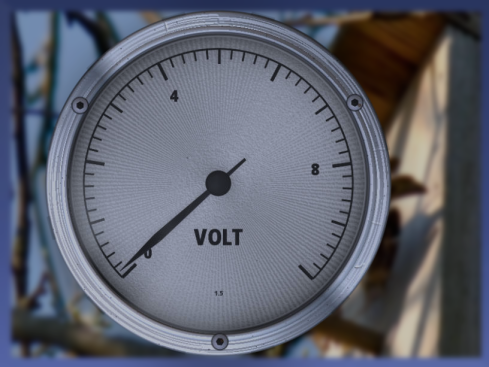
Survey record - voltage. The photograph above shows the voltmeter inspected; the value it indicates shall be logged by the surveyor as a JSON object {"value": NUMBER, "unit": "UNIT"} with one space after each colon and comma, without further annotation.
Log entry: {"value": 0.1, "unit": "V"}
